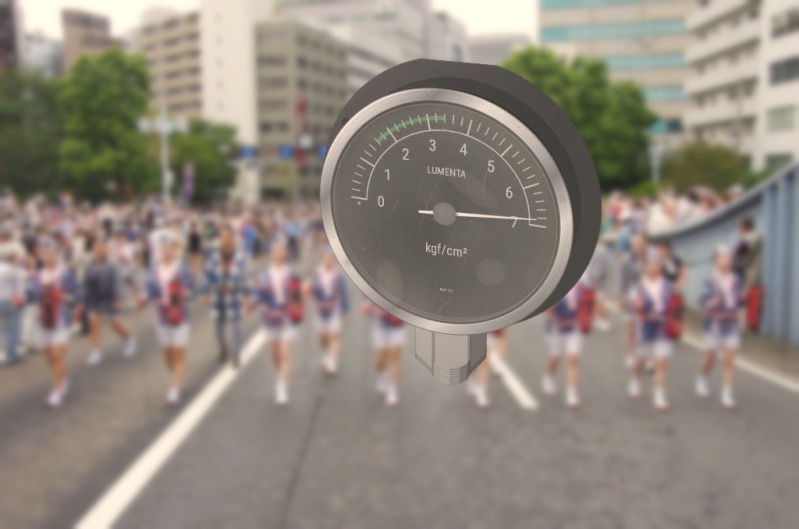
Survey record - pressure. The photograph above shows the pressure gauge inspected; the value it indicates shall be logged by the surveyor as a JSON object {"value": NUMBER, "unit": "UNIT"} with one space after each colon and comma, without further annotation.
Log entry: {"value": 6.8, "unit": "kg/cm²"}
